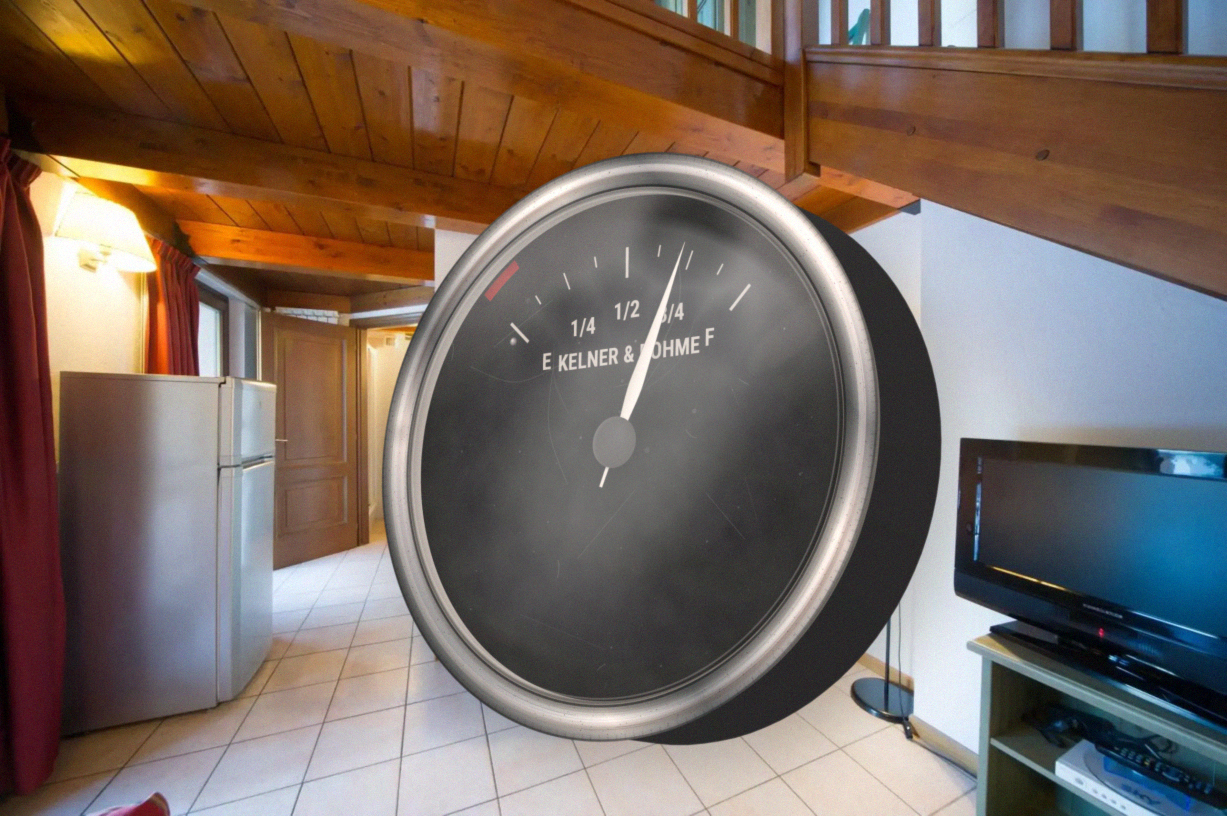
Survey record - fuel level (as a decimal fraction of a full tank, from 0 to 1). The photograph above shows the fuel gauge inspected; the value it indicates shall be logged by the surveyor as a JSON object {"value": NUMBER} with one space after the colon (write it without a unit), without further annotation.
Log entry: {"value": 0.75}
